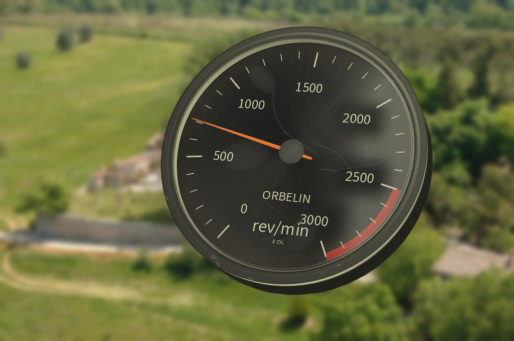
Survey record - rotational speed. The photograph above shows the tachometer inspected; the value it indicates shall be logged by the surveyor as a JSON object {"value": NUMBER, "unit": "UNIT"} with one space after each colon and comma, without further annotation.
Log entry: {"value": 700, "unit": "rpm"}
